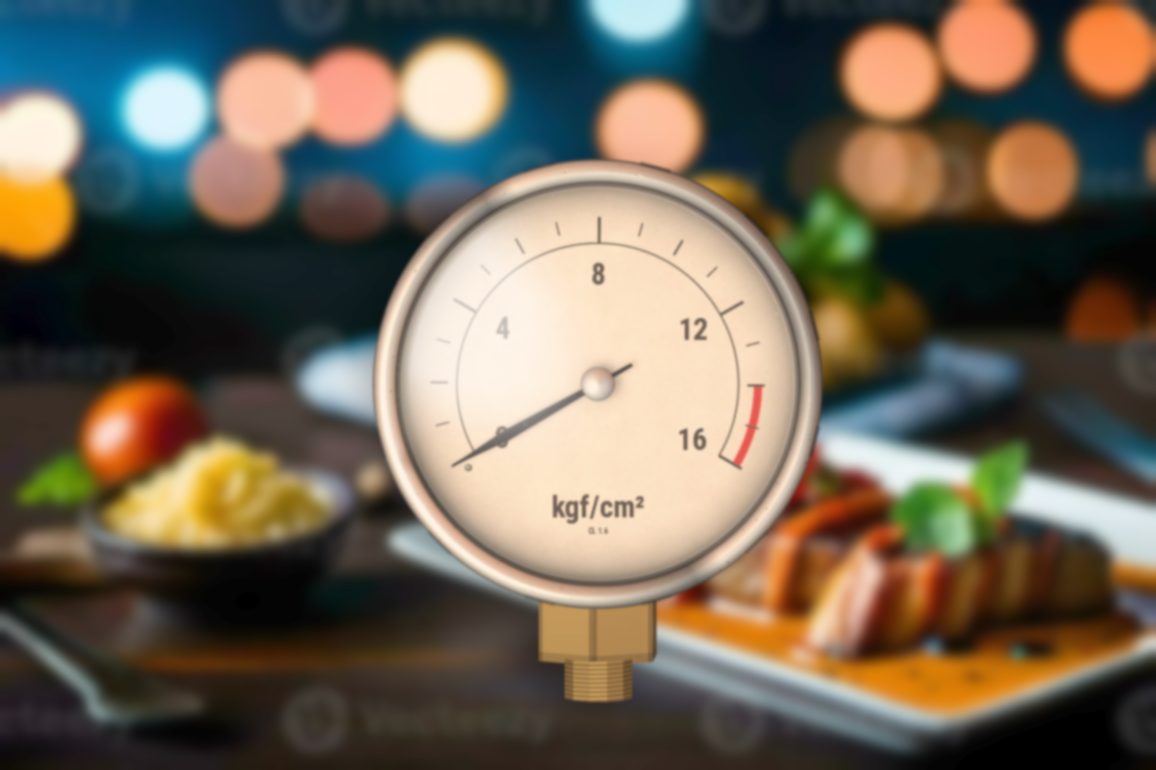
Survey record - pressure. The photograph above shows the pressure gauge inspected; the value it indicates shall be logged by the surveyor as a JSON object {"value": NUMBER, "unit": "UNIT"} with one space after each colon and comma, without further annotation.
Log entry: {"value": 0, "unit": "kg/cm²"}
